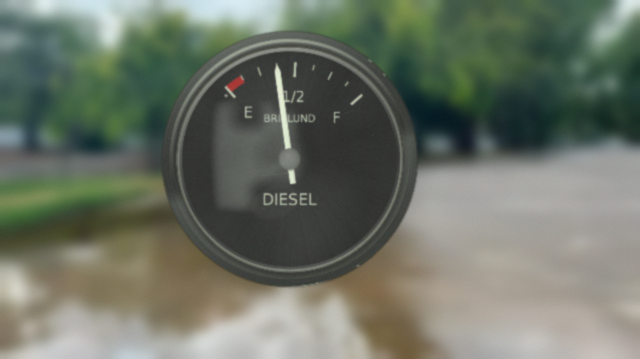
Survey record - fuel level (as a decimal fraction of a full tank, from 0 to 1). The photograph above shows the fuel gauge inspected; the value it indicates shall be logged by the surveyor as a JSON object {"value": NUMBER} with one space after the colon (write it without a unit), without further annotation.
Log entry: {"value": 0.375}
